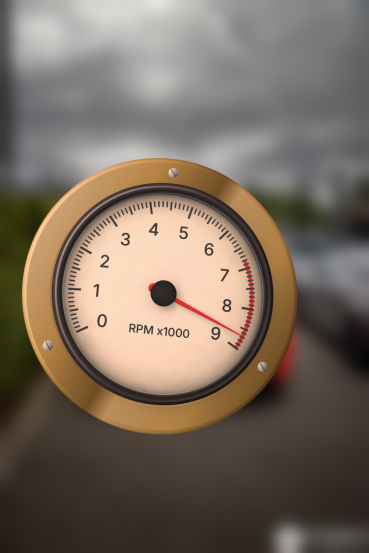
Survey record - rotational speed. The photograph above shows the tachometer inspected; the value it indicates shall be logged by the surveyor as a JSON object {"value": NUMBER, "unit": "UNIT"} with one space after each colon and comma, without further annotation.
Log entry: {"value": 8700, "unit": "rpm"}
